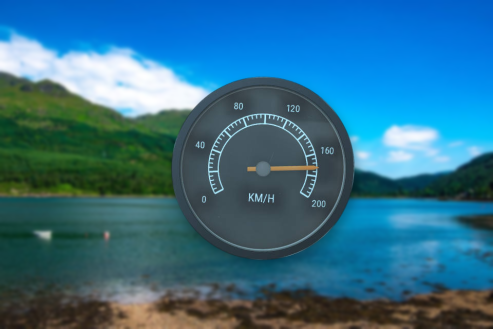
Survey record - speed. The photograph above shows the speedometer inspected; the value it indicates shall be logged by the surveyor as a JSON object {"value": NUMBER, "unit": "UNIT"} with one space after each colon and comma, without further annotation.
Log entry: {"value": 172, "unit": "km/h"}
